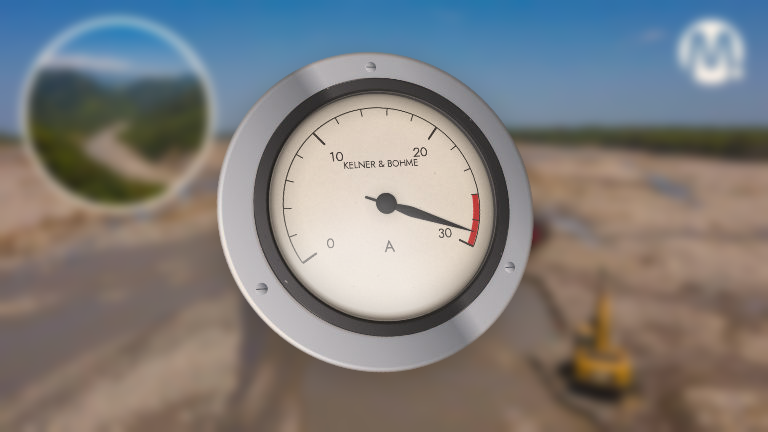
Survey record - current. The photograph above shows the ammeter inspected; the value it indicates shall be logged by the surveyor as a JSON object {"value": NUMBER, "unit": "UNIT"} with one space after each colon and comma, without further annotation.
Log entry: {"value": 29, "unit": "A"}
